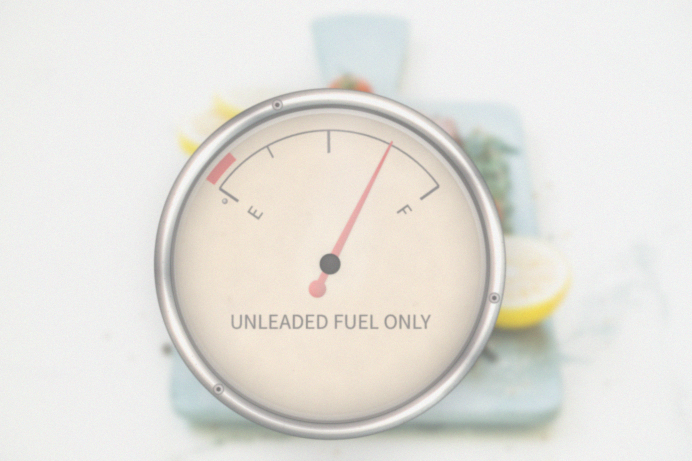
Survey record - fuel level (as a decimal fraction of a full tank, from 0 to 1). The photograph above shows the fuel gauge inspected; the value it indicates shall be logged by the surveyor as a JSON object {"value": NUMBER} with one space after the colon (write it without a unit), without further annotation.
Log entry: {"value": 0.75}
